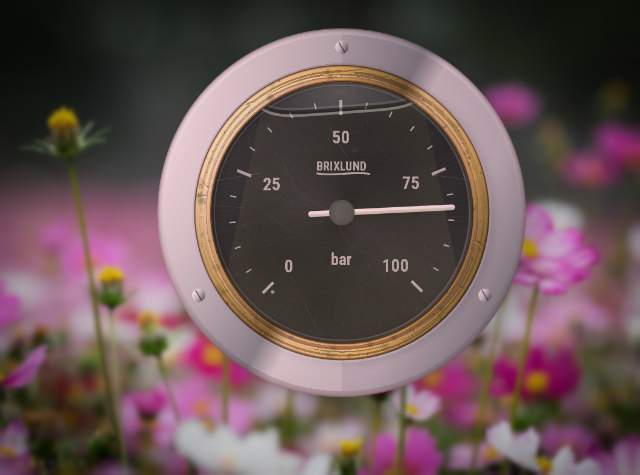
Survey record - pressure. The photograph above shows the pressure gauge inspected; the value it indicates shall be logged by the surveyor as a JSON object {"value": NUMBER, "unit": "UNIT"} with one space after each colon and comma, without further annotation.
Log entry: {"value": 82.5, "unit": "bar"}
